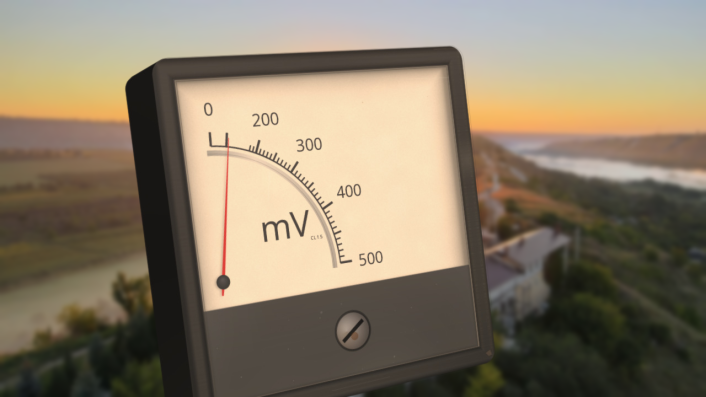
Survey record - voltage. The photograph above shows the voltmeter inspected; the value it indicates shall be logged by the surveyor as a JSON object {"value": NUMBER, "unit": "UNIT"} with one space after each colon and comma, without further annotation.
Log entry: {"value": 100, "unit": "mV"}
